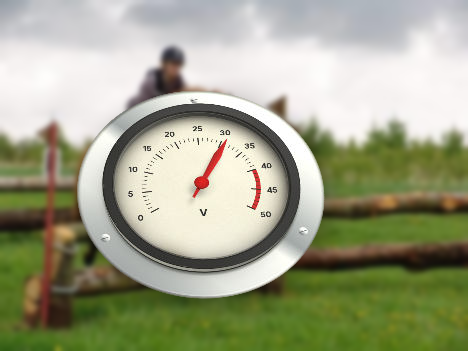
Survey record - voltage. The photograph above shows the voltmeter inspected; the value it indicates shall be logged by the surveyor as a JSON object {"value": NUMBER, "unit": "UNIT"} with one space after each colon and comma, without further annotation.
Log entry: {"value": 31, "unit": "V"}
